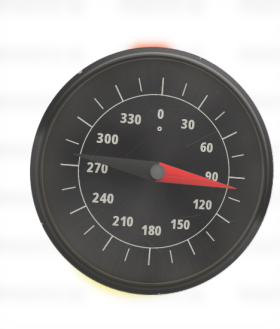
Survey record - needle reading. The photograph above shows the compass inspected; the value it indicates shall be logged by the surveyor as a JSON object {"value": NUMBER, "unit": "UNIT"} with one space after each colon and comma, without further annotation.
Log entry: {"value": 97.5, "unit": "°"}
